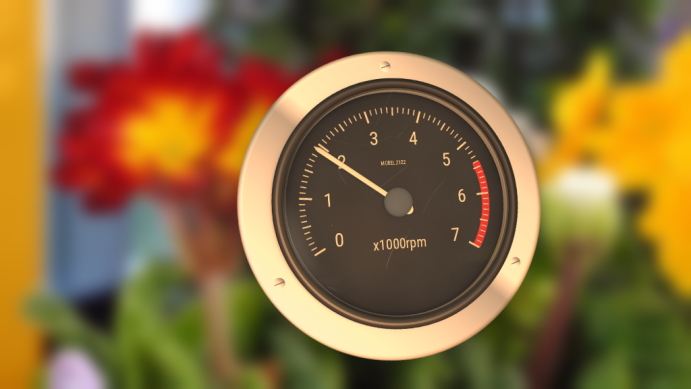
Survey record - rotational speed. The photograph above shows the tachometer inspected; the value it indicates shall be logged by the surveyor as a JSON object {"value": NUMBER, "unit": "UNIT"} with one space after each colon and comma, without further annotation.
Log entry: {"value": 1900, "unit": "rpm"}
